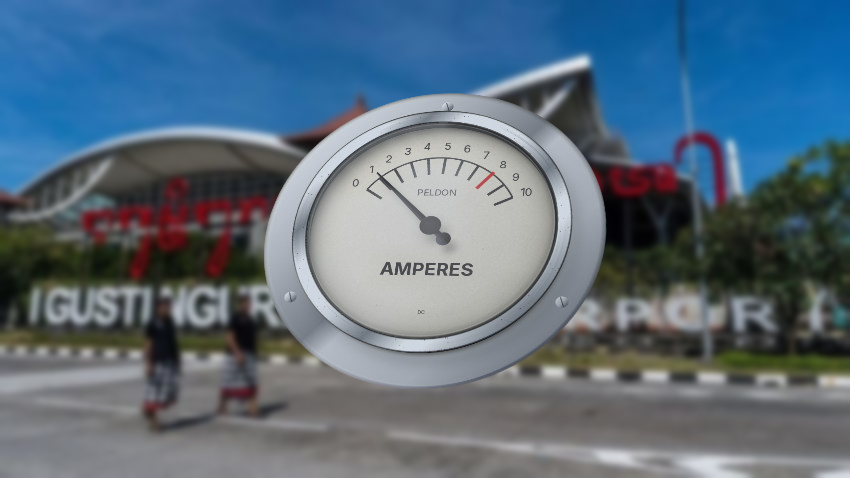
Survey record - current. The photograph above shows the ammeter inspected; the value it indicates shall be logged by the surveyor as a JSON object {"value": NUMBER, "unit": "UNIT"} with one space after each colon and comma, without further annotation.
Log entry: {"value": 1, "unit": "A"}
